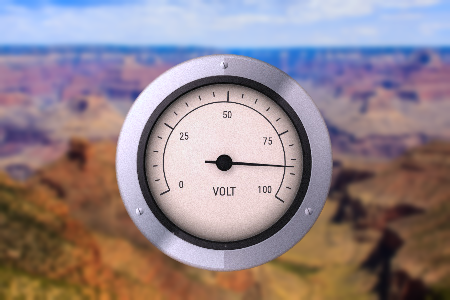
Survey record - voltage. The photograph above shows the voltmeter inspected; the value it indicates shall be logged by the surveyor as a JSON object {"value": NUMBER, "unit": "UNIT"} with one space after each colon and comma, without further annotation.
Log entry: {"value": 87.5, "unit": "V"}
